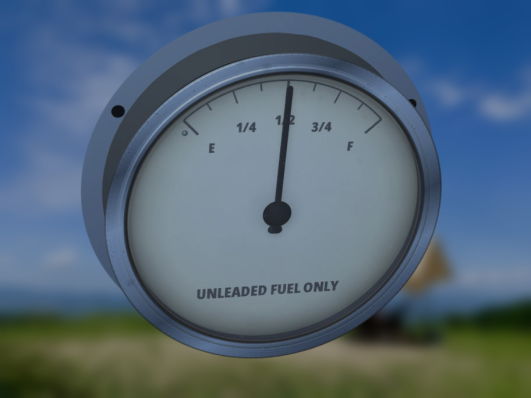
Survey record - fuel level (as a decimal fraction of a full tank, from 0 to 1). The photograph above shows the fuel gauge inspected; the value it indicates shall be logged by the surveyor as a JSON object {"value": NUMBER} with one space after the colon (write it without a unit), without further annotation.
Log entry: {"value": 0.5}
